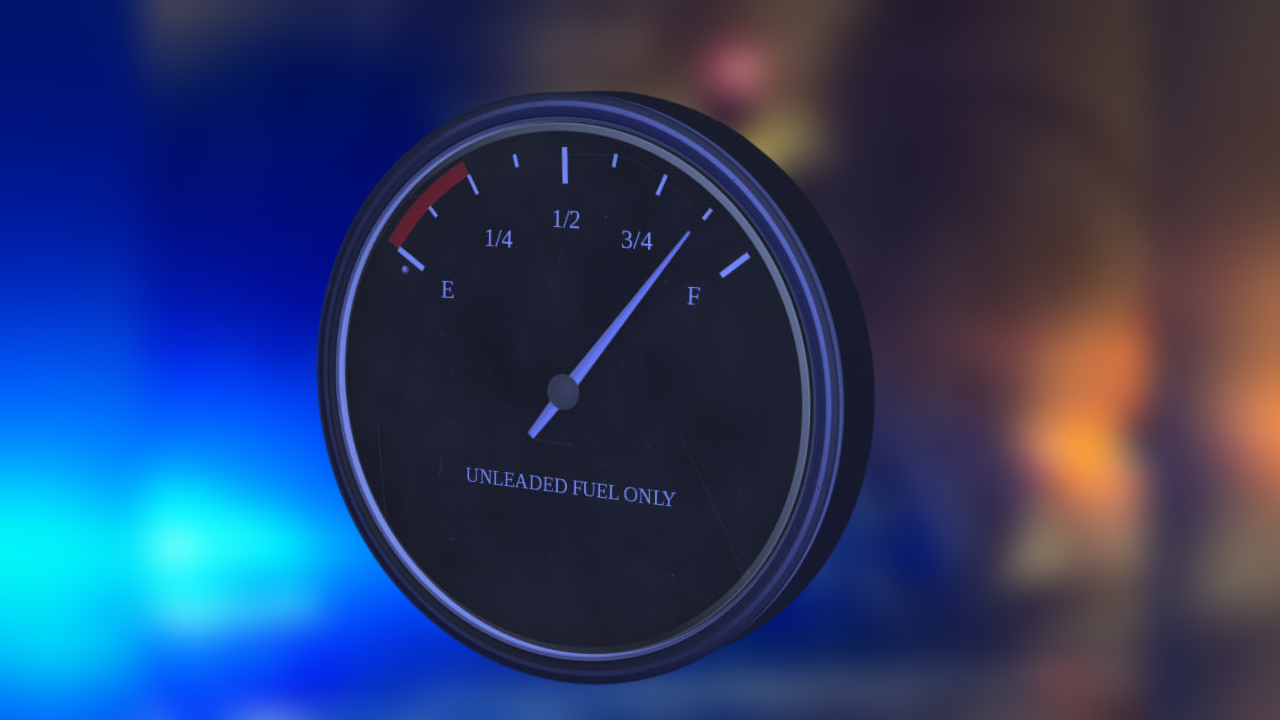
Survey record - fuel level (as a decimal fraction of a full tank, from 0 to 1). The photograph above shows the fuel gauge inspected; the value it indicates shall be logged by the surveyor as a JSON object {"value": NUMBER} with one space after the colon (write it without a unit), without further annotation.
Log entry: {"value": 0.875}
